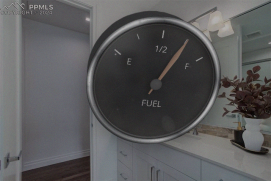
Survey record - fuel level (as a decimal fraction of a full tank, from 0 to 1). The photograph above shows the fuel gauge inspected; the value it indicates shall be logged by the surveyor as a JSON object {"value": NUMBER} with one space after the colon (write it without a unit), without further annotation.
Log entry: {"value": 0.75}
